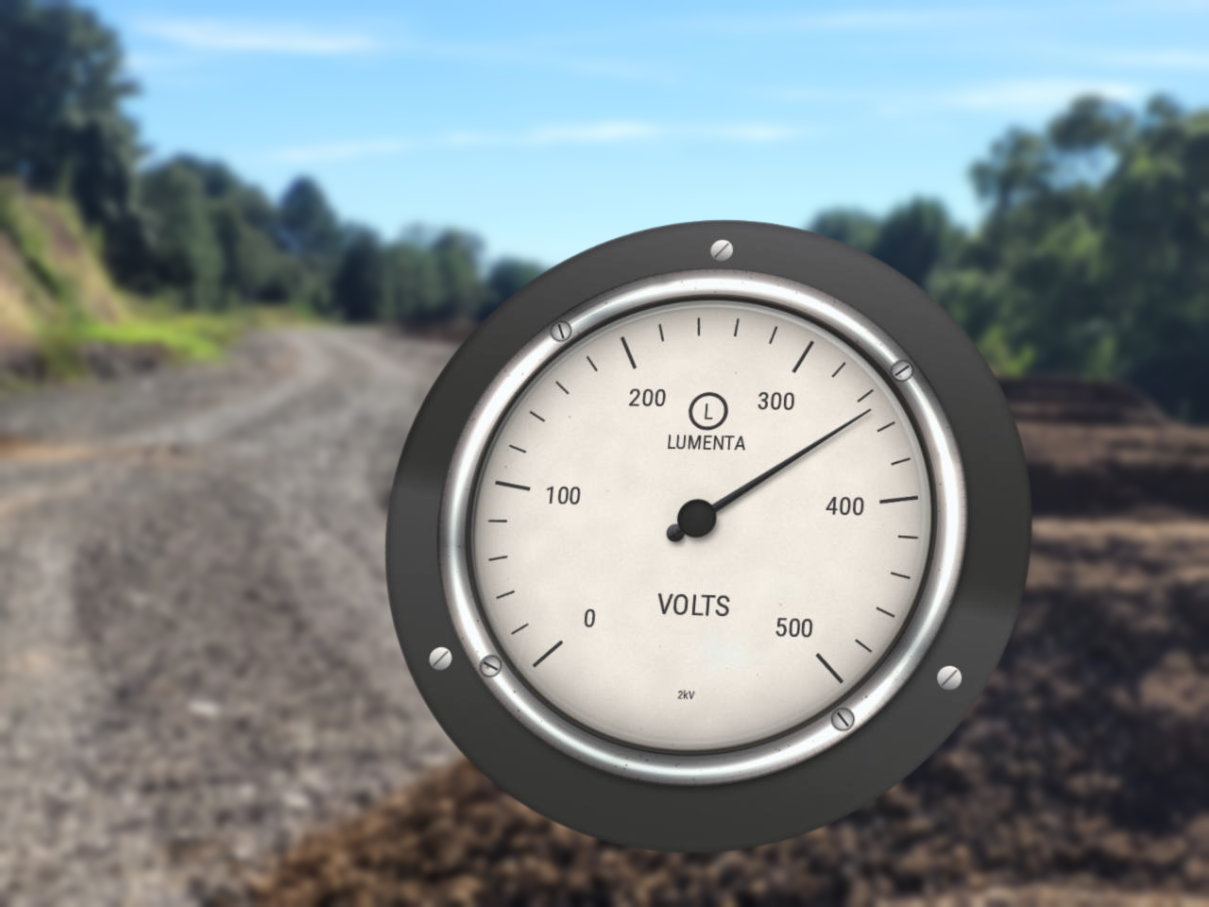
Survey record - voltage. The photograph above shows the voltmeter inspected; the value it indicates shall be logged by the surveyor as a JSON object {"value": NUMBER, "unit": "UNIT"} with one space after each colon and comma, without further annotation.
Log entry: {"value": 350, "unit": "V"}
